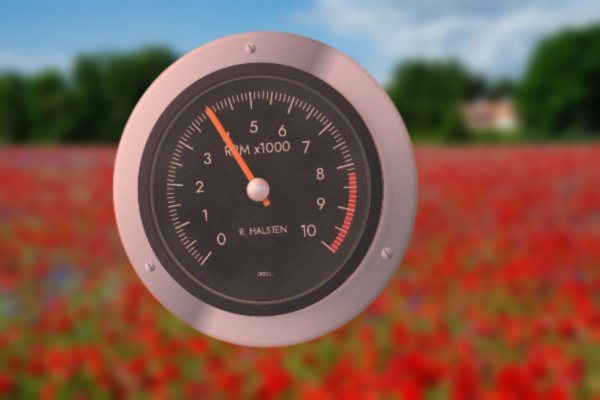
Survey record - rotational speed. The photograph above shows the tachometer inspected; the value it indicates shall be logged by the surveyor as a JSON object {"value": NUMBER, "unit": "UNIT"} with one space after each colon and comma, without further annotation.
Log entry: {"value": 4000, "unit": "rpm"}
